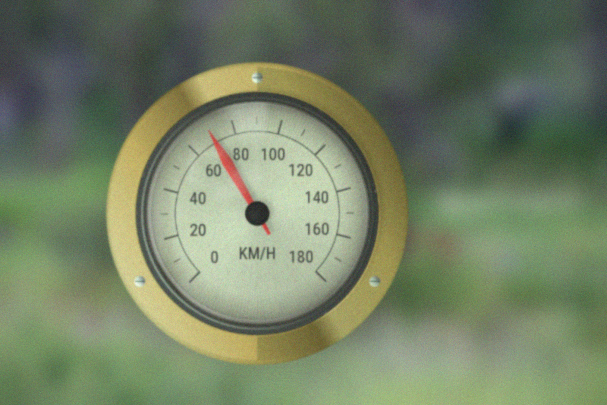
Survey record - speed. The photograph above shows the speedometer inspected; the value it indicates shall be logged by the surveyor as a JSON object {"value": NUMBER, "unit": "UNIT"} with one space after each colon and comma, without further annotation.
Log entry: {"value": 70, "unit": "km/h"}
